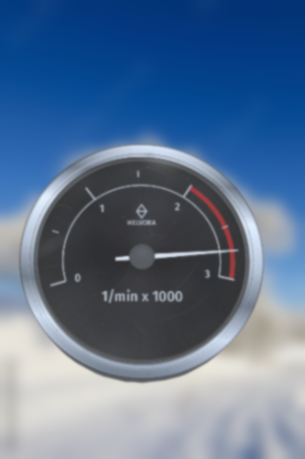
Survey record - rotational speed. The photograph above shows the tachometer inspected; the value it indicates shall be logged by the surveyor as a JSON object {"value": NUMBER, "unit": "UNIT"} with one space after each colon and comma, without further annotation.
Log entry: {"value": 2750, "unit": "rpm"}
